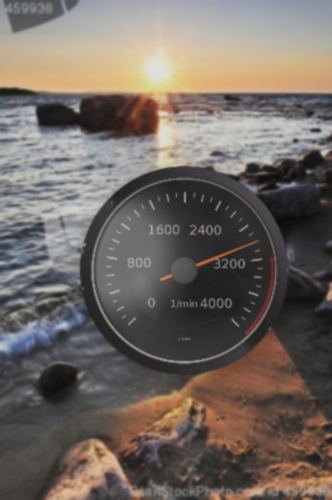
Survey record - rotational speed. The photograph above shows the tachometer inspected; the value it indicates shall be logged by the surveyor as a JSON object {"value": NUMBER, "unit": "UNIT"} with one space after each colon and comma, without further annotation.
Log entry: {"value": 3000, "unit": "rpm"}
